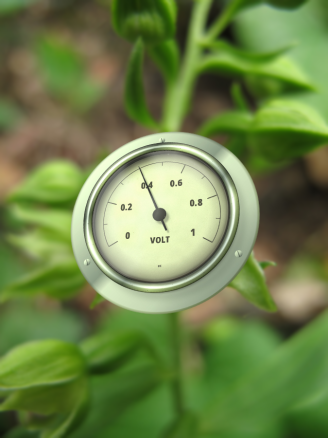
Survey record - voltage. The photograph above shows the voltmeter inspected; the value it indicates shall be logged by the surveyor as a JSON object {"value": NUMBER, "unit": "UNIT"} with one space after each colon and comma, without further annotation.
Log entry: {"value": 0.4, "unit": "V"}
